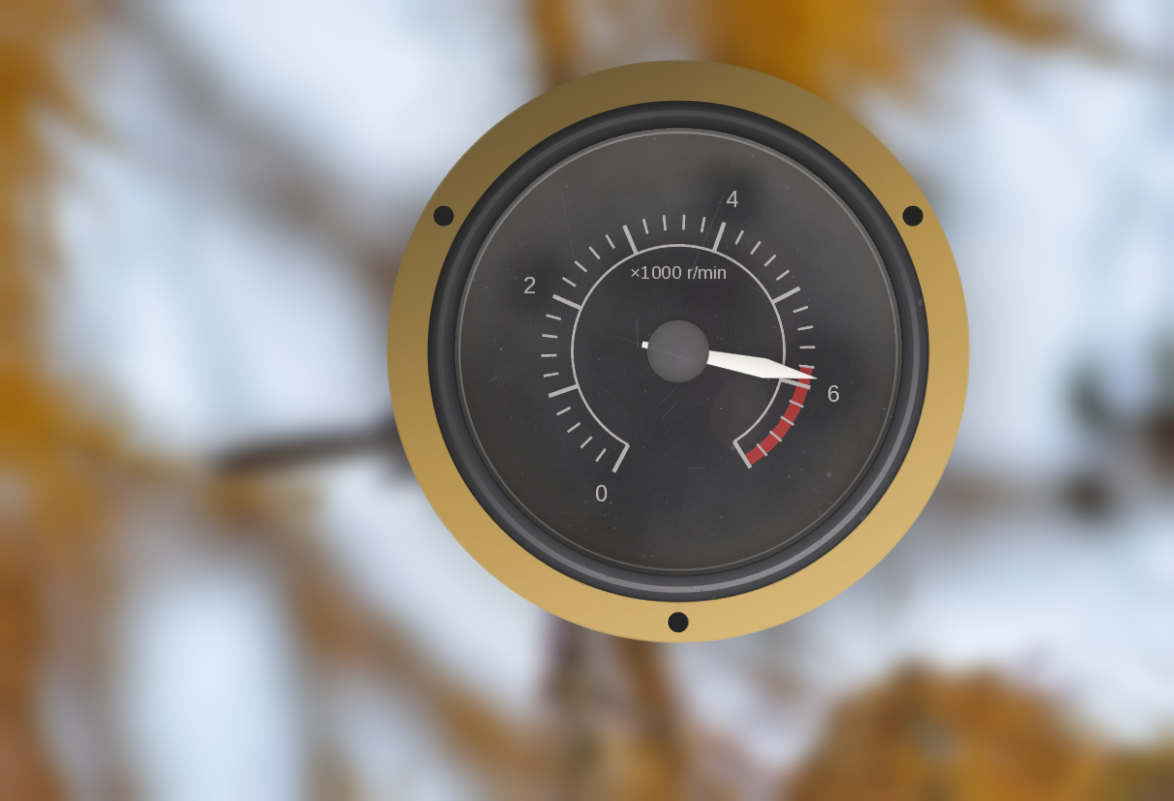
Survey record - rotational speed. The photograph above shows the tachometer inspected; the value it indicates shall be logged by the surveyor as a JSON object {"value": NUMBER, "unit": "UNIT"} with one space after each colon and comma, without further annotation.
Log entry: {"value": 5900, "unit": "rpm"}
